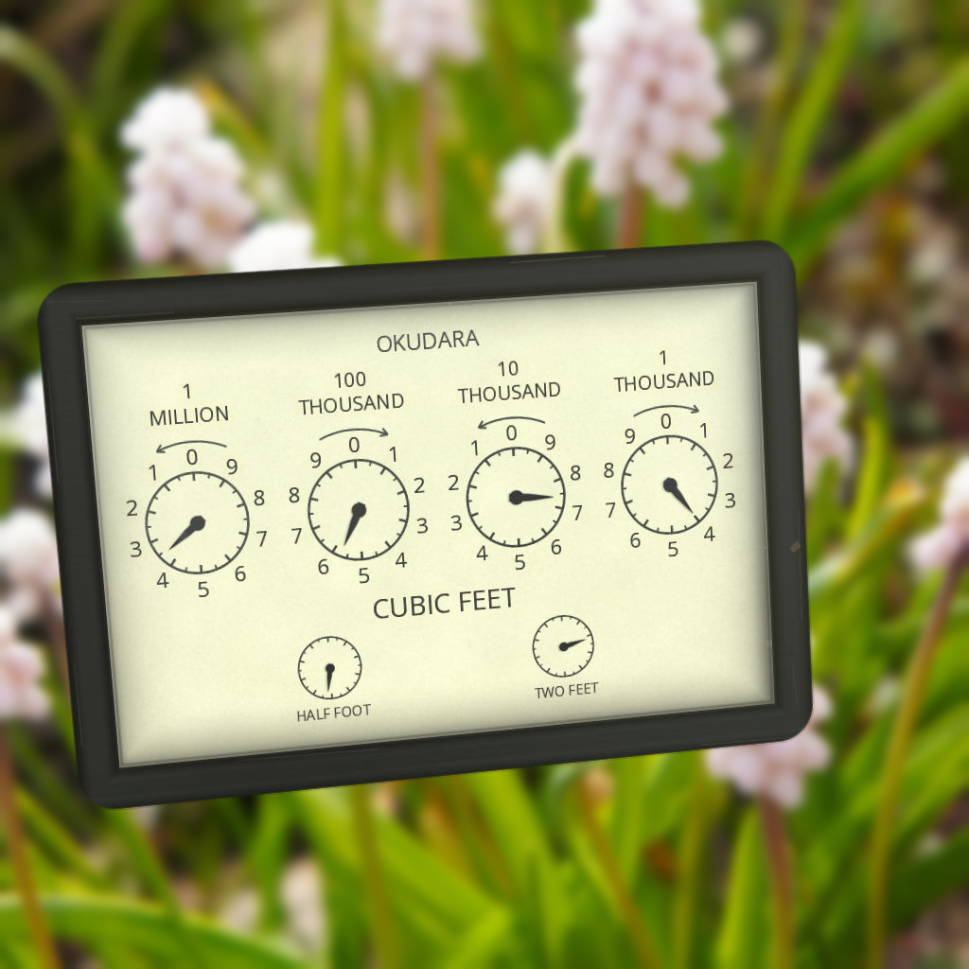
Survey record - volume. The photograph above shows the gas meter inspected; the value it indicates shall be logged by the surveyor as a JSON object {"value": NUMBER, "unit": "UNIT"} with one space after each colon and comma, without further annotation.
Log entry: {"value": 357400, "unit": "ft³"}
